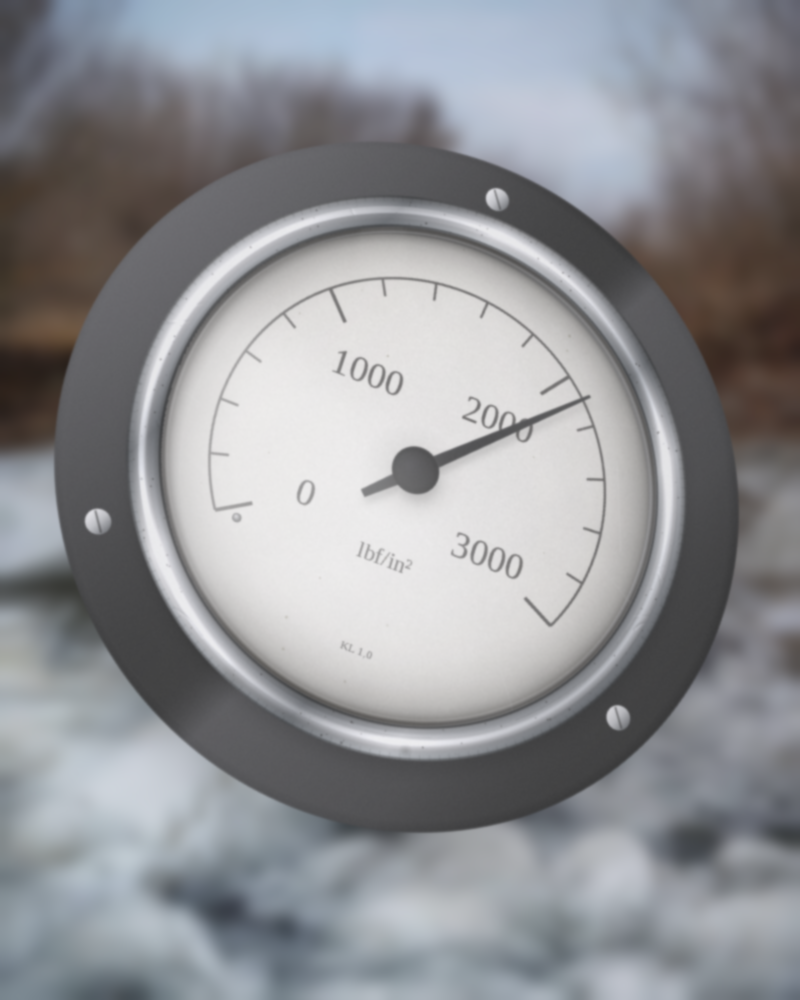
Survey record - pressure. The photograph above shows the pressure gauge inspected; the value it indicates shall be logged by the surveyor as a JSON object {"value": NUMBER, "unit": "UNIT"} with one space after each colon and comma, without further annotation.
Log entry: {"value": 2100, "unit": "psi"}
